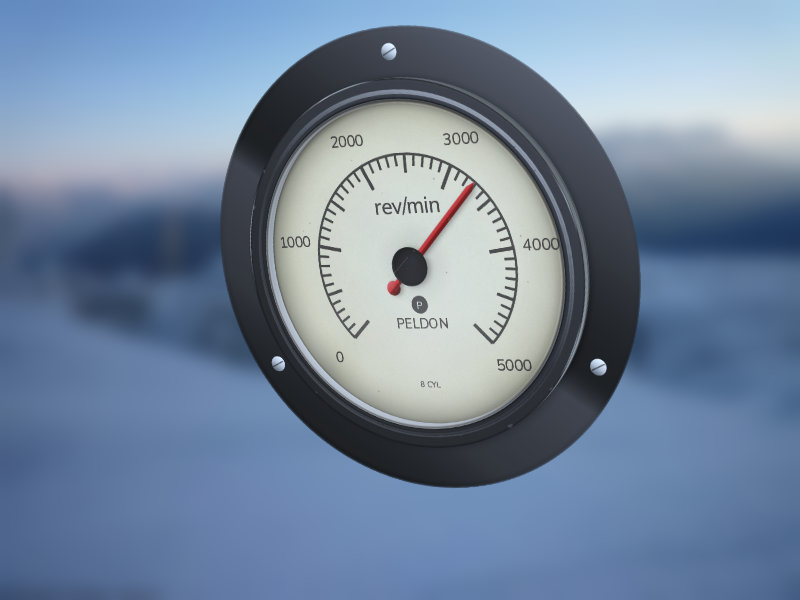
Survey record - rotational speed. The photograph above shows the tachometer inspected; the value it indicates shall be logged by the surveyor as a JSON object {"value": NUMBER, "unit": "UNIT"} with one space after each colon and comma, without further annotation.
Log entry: {"value": 3300, "unit": "rpm"}
